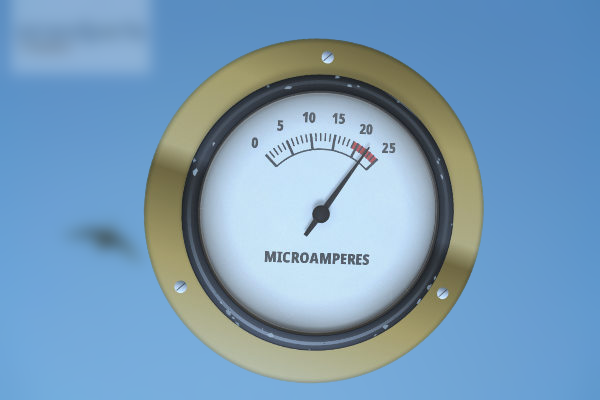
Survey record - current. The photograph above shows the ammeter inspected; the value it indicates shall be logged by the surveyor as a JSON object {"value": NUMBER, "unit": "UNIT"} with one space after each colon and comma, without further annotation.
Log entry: {"value": 22, "unit": "µA"}
